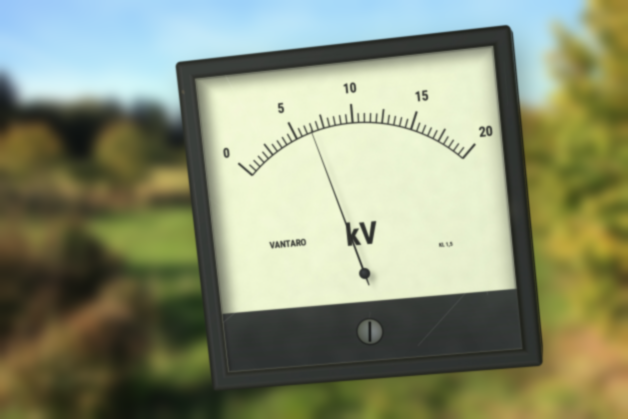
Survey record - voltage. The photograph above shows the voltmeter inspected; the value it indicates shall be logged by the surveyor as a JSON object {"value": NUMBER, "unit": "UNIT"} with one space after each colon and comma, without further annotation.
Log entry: {"value": 6.5, "unit": "kV"}
